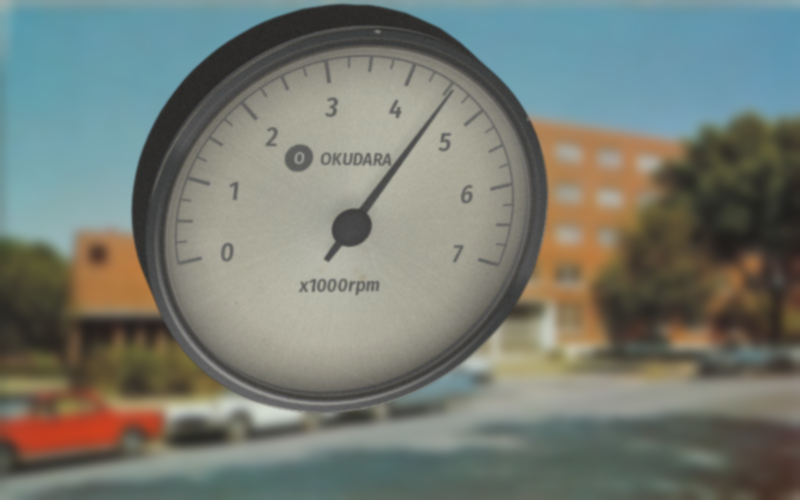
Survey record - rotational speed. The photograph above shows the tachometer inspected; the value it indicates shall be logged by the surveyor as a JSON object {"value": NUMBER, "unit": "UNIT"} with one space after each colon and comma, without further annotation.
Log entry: {"value": 4500, "unit": "rpm"}
